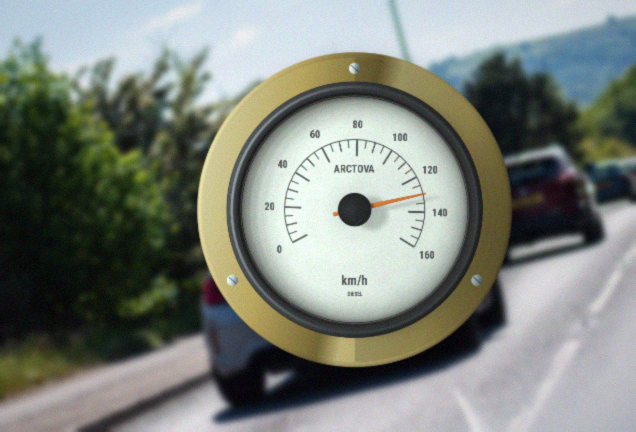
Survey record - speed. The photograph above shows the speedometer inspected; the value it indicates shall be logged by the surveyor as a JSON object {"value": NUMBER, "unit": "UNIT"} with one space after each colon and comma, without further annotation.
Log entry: {"value": 130, "unit": "km/h"}
